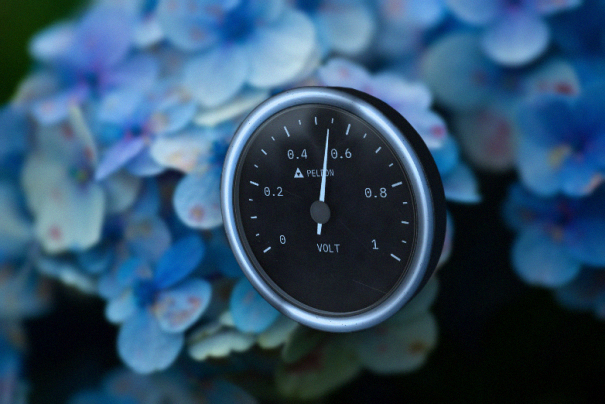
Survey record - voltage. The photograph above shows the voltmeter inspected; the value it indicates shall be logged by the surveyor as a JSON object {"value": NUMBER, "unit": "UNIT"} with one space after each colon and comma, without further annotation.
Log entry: {"value": 0.55, "unit": "V"}
